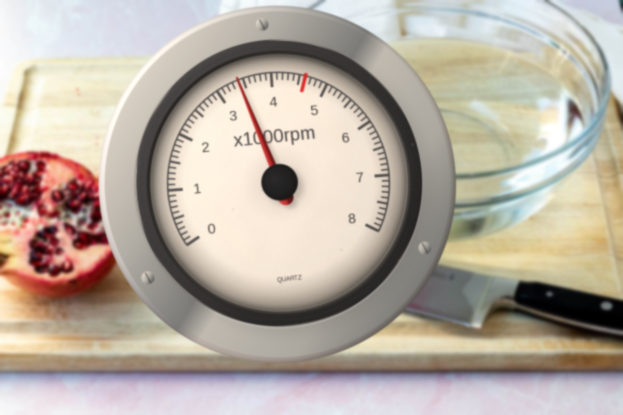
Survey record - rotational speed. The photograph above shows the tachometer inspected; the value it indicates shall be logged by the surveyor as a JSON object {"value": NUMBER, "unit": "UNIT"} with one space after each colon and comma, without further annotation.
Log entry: {"value": 3400, "unit": "rpm"}
